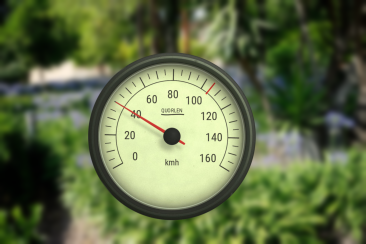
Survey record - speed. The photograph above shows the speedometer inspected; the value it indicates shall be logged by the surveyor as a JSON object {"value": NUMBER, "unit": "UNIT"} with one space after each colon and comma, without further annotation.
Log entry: {"value": 40, "unit": "km/h"}
